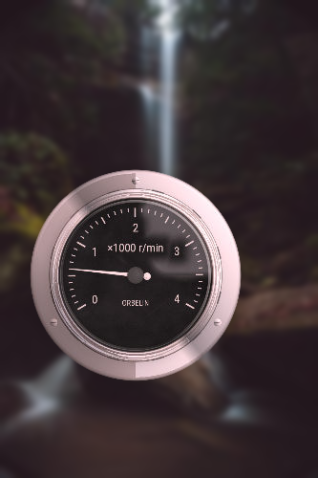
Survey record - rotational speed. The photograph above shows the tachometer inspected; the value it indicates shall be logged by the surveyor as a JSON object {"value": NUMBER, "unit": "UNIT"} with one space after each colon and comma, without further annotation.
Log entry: {"value": 600, "unit": "rpm"}
